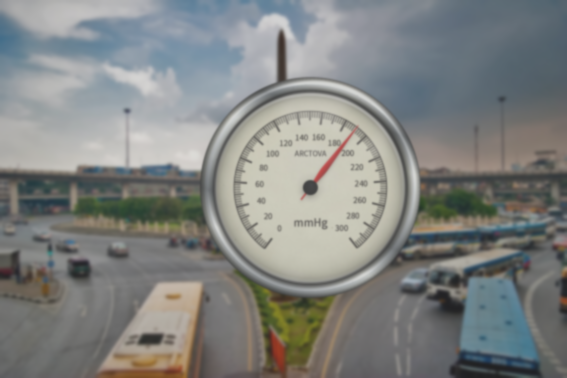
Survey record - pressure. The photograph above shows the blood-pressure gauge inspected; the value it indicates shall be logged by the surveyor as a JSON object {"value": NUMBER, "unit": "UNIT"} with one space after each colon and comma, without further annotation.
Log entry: {"value": 190, "unit": "mmHg"}
